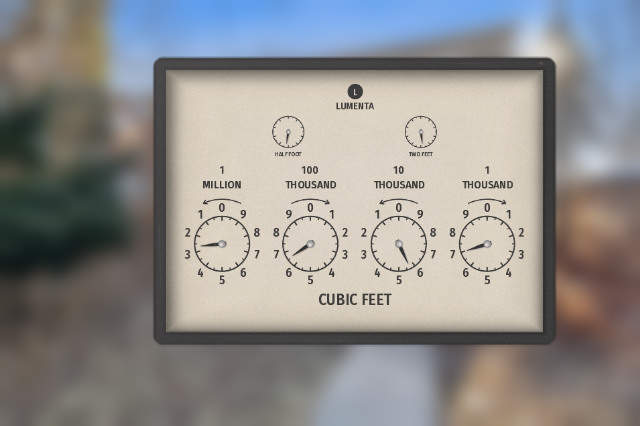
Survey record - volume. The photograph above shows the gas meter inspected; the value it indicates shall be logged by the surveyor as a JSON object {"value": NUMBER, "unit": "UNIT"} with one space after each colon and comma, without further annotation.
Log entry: {"value": 265700, "unit": "ft³"}
